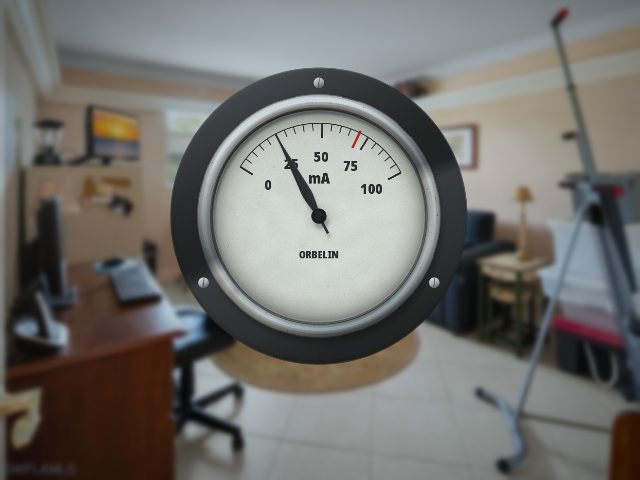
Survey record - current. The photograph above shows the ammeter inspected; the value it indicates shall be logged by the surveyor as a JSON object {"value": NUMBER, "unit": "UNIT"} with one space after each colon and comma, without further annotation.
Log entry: {"value": 25, "unit": "mA"}
